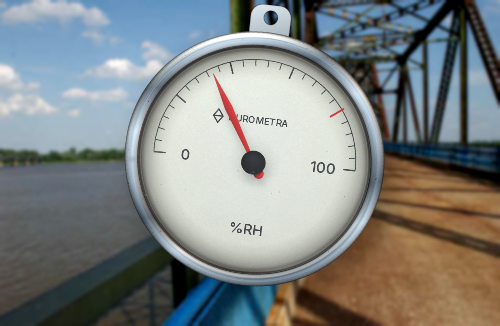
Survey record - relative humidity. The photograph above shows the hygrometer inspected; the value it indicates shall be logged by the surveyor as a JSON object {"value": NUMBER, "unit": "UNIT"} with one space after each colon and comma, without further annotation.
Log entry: {"value": 34, "unit": "%"}
